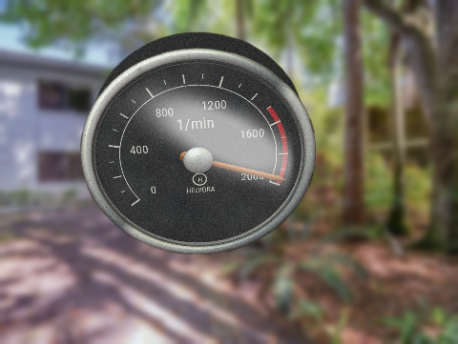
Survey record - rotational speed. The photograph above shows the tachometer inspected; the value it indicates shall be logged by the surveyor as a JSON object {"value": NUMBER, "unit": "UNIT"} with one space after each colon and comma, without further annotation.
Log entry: {"value": 1950, "unit": "rpm"}
